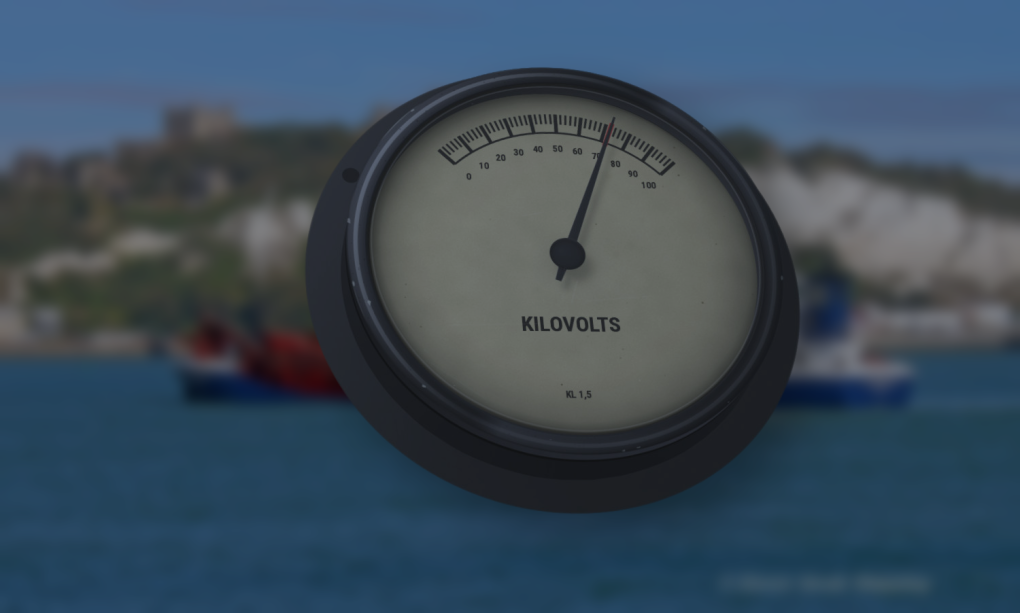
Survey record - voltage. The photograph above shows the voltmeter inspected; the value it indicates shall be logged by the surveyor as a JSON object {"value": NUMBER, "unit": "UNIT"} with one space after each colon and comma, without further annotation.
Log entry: {"value": 72, "unit": "kV"}
